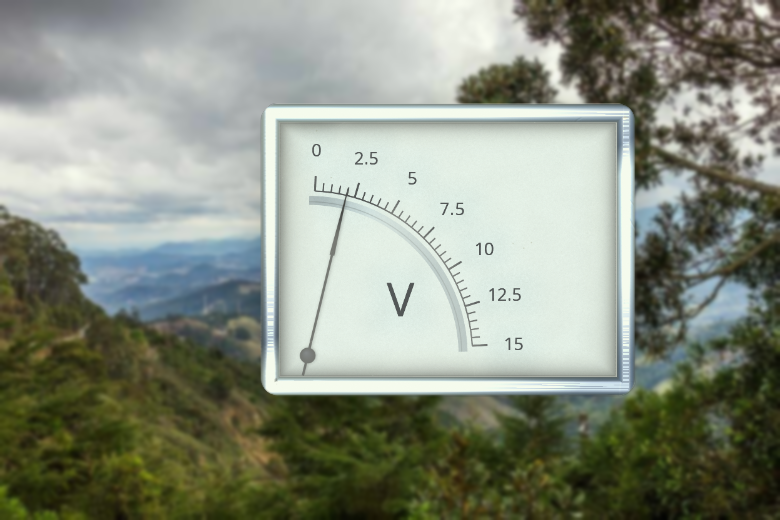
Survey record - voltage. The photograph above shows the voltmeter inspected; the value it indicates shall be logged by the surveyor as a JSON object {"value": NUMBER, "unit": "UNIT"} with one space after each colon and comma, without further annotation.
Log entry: {"value": 2, "unit": "V"}
